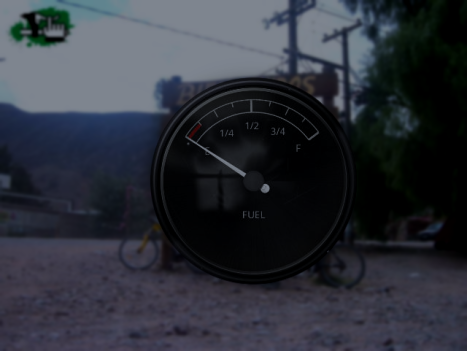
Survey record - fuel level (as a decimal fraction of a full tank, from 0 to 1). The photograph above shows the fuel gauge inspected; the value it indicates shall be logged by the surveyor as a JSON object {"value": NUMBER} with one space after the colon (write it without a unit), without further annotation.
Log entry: {"value": 0}
